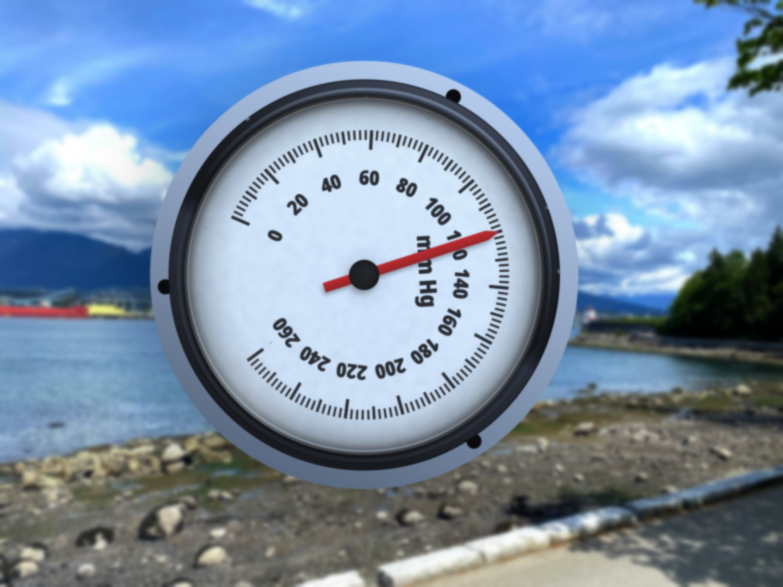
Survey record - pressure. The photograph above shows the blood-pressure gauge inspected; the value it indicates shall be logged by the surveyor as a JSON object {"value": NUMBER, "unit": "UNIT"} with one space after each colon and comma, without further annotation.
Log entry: {"value": 120, "unit": "mmHg"}
